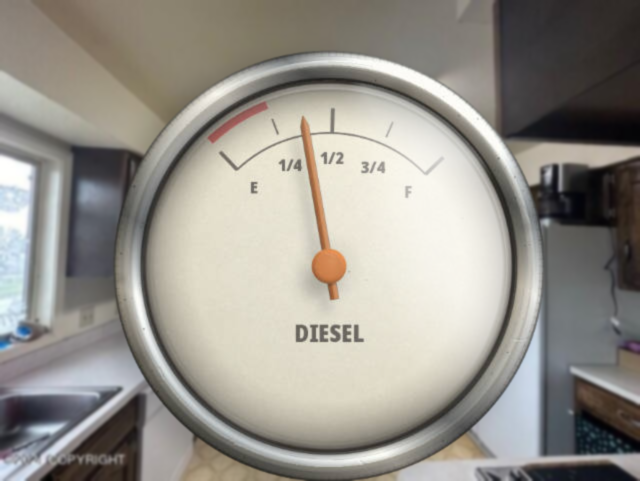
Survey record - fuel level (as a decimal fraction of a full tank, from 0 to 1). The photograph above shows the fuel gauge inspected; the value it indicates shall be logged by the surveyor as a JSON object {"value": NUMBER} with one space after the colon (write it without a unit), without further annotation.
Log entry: {"value": 0.375}
